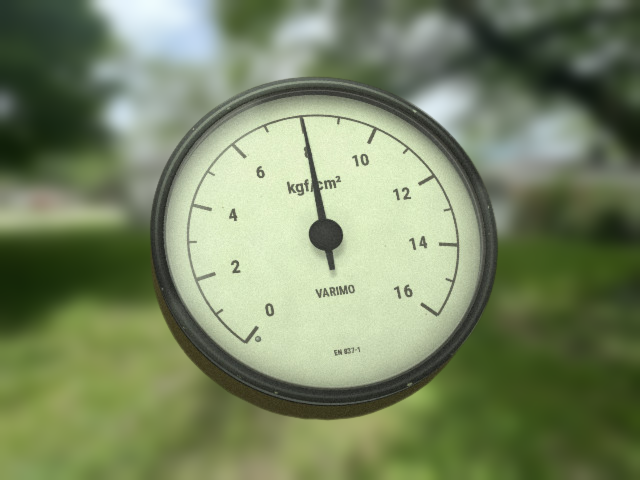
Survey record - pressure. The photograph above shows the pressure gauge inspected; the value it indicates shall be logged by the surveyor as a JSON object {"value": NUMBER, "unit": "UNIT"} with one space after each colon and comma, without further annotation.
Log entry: {"value": 8, "unit": "kg/cm²"}
